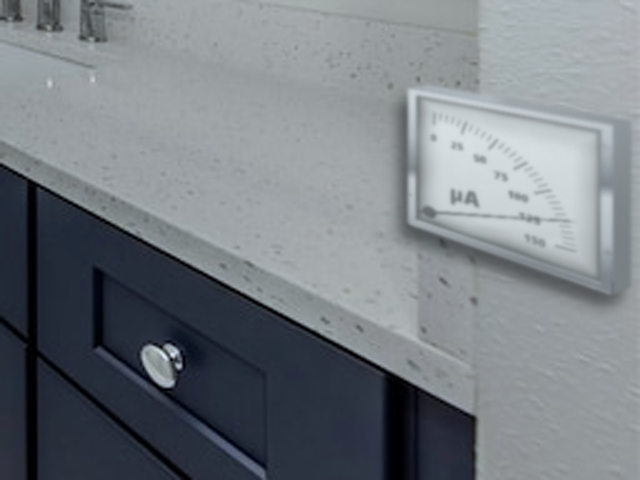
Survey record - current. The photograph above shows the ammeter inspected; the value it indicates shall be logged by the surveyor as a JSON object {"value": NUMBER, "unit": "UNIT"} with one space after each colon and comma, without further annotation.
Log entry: {"value": 125, "unit": "µA"}
